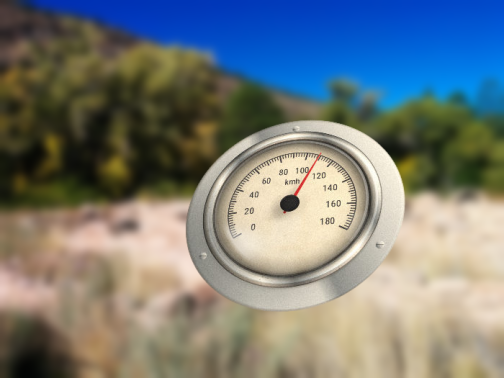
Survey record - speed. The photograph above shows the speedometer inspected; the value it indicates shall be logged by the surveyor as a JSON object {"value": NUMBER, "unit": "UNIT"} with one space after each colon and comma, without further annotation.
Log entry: {"value": 110, "unit": "km/h"}
